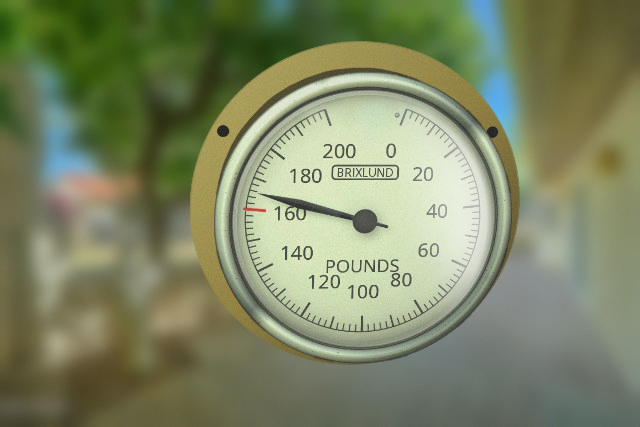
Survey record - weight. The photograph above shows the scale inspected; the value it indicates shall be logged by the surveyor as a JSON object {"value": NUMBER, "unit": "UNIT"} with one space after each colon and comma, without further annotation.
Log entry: {"value": 166, "unit": "lb"}
